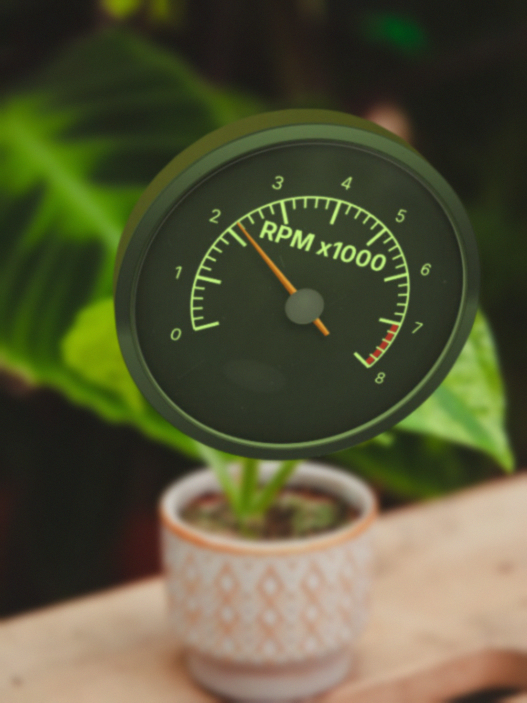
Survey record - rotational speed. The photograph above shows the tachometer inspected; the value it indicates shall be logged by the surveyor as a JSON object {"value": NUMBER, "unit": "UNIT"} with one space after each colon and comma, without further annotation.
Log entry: {"value": 2200, "unit": "rpm"}
